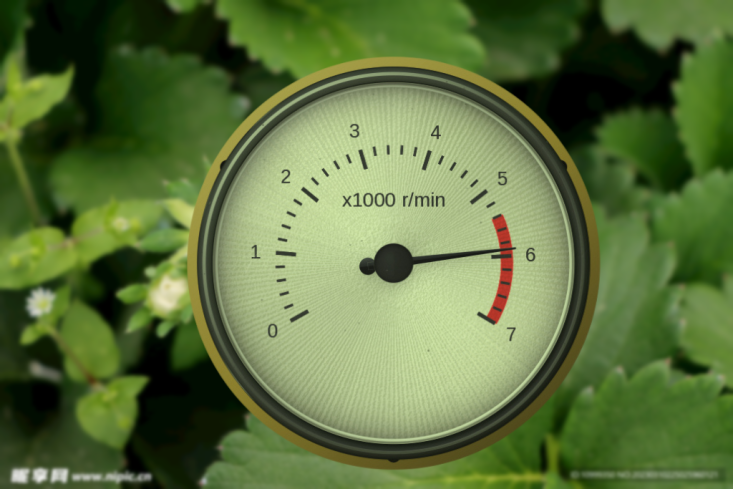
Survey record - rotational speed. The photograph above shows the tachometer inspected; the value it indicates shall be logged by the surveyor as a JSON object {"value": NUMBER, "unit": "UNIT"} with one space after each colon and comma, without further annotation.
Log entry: {"value": 5900, "unit": "rpm"}
